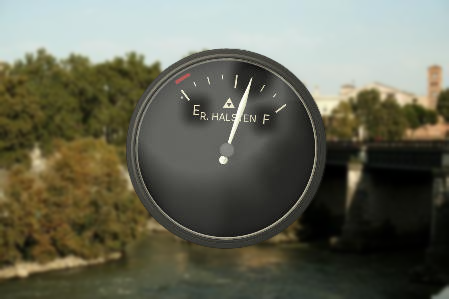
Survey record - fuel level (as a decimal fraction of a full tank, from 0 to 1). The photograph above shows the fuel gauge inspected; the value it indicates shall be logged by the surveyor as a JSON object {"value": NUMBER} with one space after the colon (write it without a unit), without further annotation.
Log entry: {"value": 0.625}
